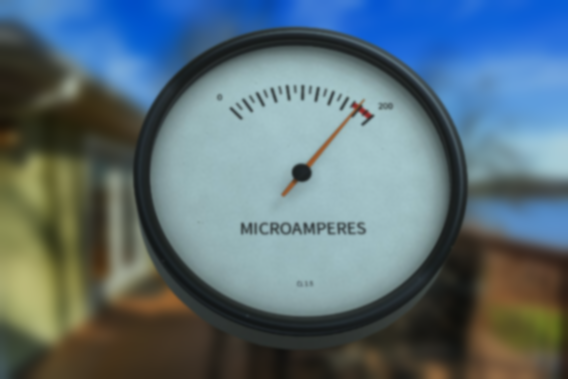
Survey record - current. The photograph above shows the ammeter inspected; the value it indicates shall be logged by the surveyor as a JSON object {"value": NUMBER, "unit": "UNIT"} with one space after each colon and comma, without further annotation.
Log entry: {"value": 180, "unit": "µA"}
